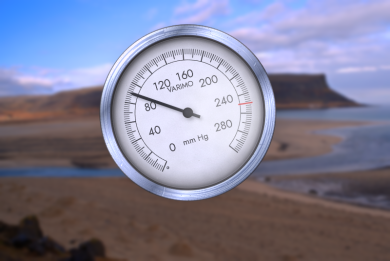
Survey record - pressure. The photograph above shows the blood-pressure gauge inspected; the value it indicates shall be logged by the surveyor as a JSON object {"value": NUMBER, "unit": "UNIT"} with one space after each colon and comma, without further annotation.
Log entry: {"value": 90, "unit": "mmHg"}
